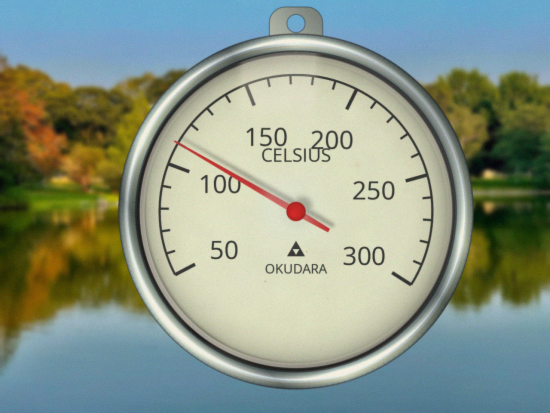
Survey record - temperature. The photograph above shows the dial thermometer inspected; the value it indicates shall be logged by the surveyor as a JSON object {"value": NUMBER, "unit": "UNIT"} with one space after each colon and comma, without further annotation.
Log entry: {"value": 110, "unit": "°C"}
